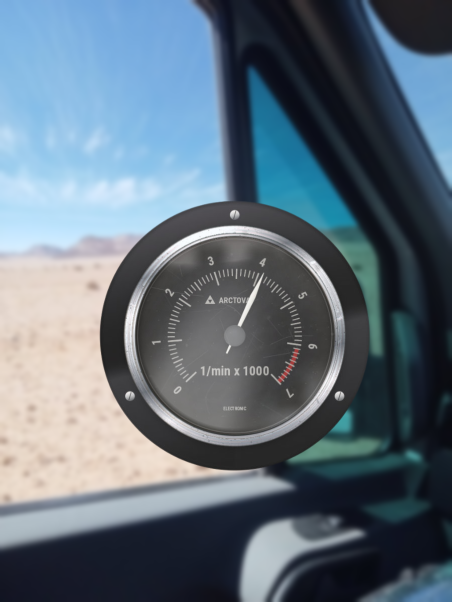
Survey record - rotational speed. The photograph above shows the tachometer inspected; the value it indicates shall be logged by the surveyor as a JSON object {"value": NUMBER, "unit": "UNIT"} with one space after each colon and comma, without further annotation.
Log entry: {"value": 4100, "unit": "rpm"}
